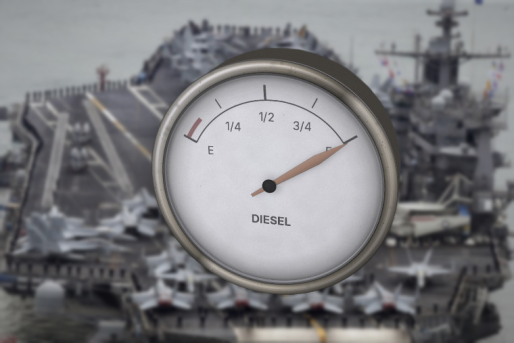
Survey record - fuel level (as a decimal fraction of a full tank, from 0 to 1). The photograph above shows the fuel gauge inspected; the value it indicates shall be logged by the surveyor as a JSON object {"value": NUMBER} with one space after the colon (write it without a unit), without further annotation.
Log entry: {"value": 1}
